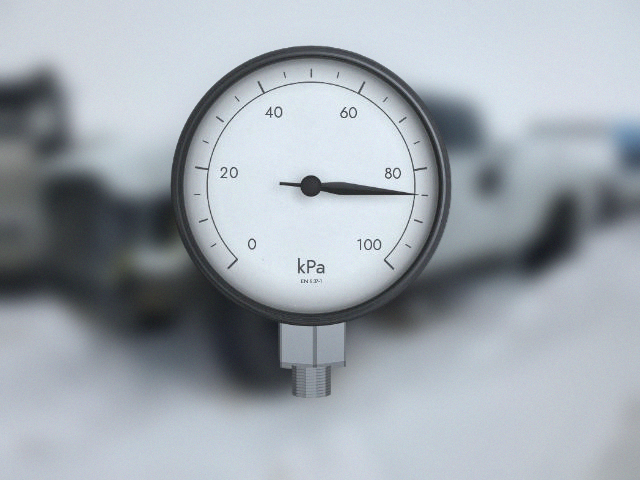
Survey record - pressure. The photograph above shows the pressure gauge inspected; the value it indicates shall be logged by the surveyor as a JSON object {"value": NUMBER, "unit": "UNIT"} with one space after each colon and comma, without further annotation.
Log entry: {"value": 85, "unit": "kPa"}
